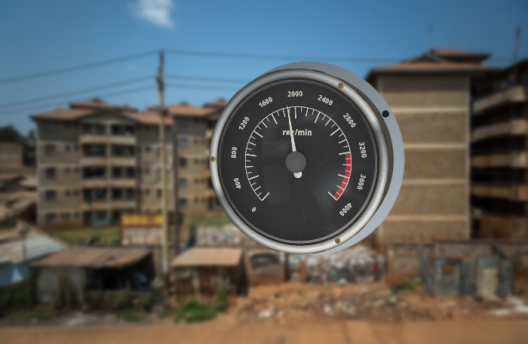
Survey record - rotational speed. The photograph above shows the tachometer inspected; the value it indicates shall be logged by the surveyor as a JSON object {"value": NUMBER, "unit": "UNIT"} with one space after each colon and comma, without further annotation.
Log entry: {"value": 1900, "unit": "rpm"}
